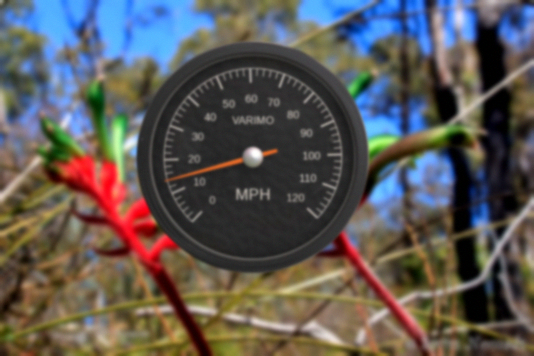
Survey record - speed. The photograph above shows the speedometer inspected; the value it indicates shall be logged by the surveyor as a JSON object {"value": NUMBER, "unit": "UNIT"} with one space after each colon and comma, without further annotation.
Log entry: {"value": 14, "unit": "mph"}
